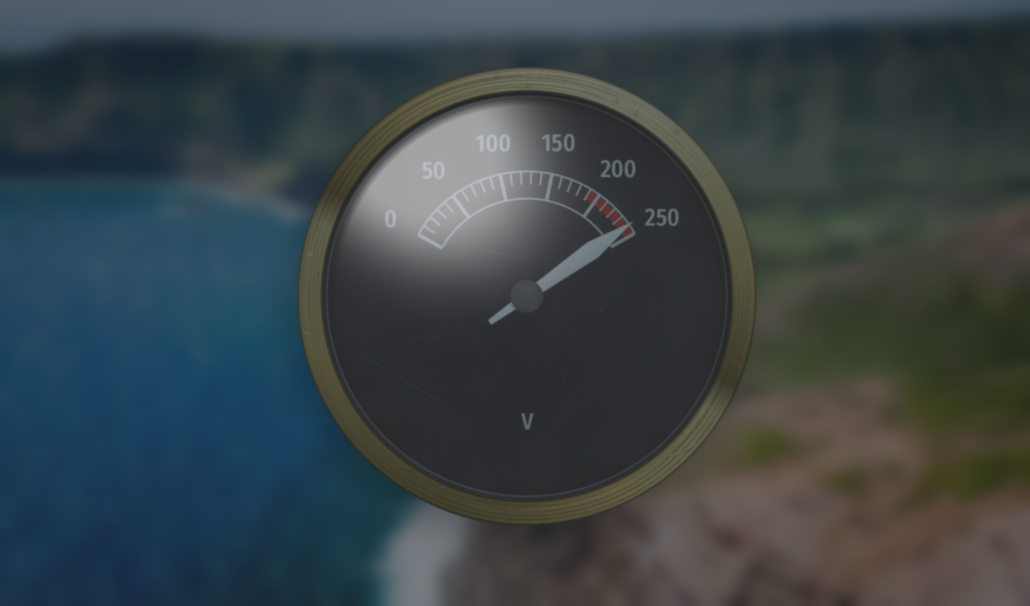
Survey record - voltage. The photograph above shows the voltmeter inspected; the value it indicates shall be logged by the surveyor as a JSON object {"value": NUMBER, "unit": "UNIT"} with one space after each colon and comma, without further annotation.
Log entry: {"value": 240, "unit": "V"}
